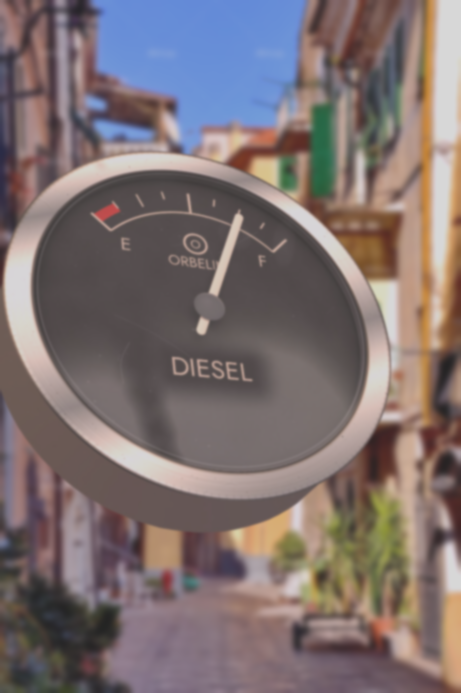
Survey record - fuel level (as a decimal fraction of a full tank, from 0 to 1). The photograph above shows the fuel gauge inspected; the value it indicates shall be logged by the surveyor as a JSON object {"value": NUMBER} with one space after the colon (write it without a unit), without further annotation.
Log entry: {"value": 0.75}
